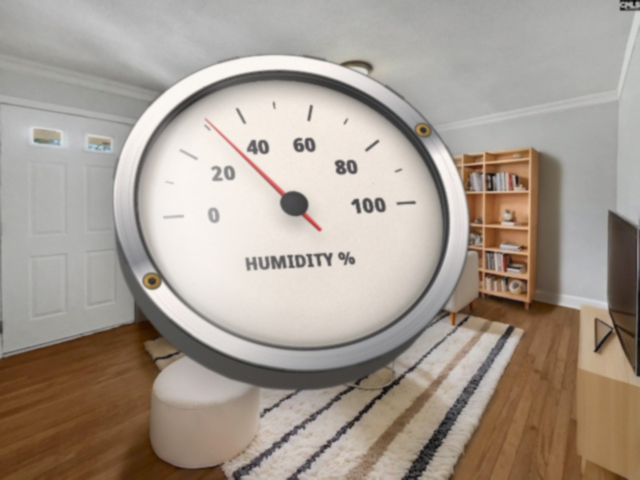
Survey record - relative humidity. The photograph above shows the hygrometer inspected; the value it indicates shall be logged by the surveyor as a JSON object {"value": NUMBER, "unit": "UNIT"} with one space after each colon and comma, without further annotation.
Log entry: {"value": 30, "unit": "%"}
